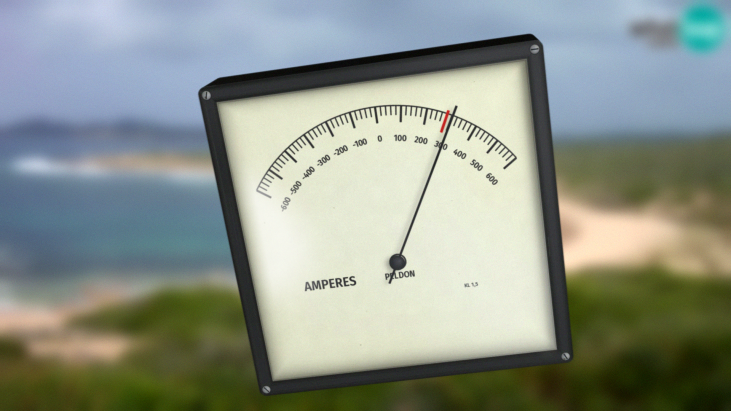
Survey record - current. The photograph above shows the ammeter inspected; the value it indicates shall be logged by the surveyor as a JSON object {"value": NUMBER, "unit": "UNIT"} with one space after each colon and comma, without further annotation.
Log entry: {"value": 300, "unit": "A"}
